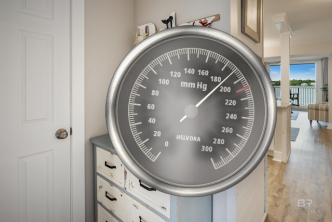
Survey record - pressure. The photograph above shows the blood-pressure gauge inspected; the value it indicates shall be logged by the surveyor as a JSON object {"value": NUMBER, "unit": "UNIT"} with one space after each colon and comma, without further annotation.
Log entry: {"value": 190, "unit": "mmHg"}
